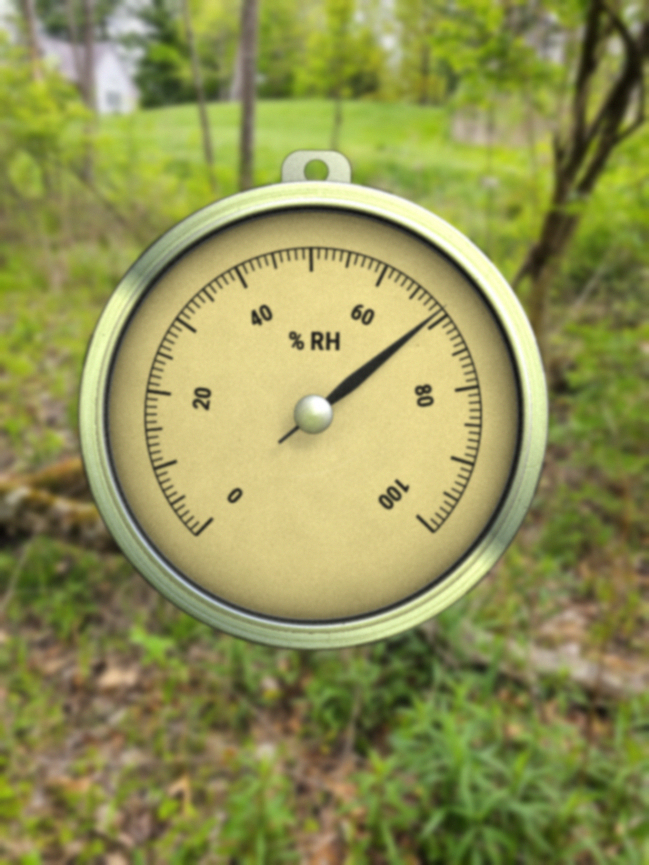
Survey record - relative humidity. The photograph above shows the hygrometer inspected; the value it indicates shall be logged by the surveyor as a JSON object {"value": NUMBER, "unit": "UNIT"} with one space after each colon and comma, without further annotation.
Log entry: {"value": 69, "unit": "%"}
